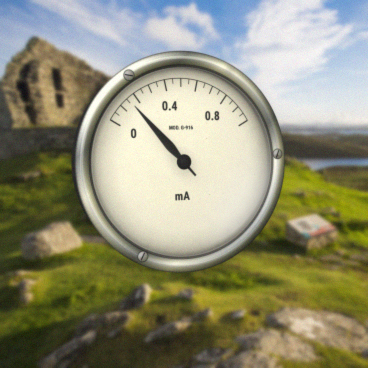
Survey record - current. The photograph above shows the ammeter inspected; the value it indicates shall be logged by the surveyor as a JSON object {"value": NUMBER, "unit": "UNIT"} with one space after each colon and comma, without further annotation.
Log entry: {"value": 0.15, "unit": "mA"}
